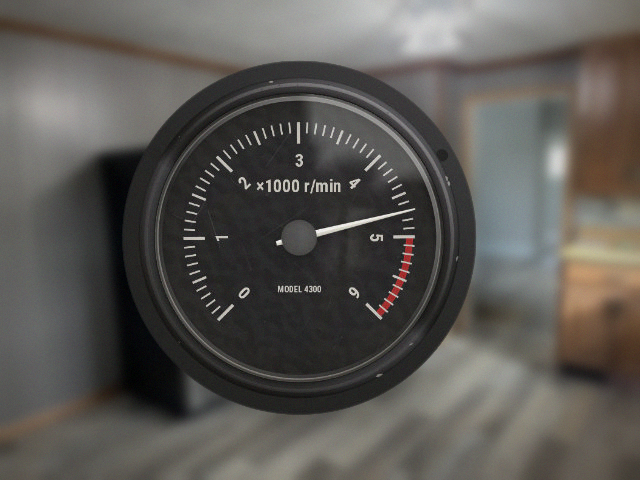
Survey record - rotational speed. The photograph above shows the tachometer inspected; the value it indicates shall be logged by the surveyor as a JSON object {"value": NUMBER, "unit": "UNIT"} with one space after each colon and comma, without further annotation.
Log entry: {"value": 4700, "unit": "rpm"}
